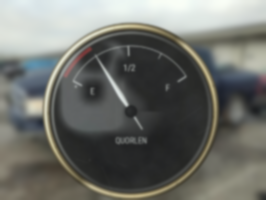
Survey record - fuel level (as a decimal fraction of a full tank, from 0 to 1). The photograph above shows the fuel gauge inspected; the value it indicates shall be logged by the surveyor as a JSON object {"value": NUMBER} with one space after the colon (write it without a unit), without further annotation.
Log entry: {"value": 0.25}
